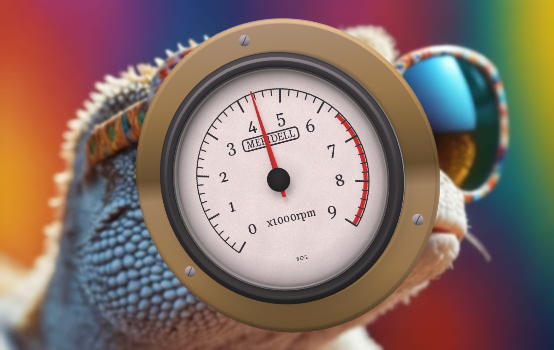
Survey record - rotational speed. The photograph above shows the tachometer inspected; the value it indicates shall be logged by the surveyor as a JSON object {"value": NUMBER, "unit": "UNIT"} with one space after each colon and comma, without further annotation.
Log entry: {"value": 4400, "unit": "rpm"}
